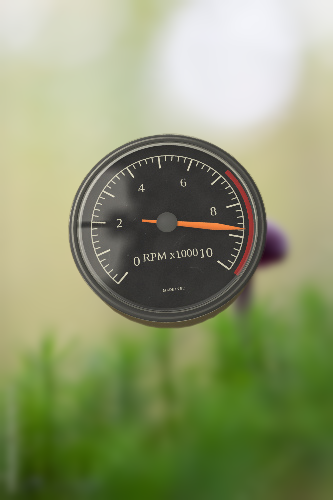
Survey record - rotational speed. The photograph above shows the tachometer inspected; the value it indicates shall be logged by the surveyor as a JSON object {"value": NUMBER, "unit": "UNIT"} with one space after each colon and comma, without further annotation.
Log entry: {"value": 8800, "unit": "rpm"}
